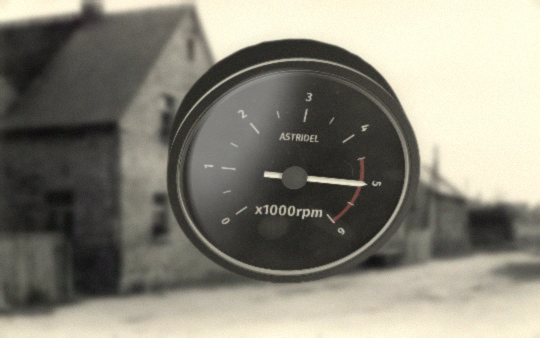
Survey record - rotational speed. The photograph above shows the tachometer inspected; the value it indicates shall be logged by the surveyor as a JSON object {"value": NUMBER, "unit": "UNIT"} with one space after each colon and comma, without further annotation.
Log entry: {"value": 5000, "unit": "rpm"}
